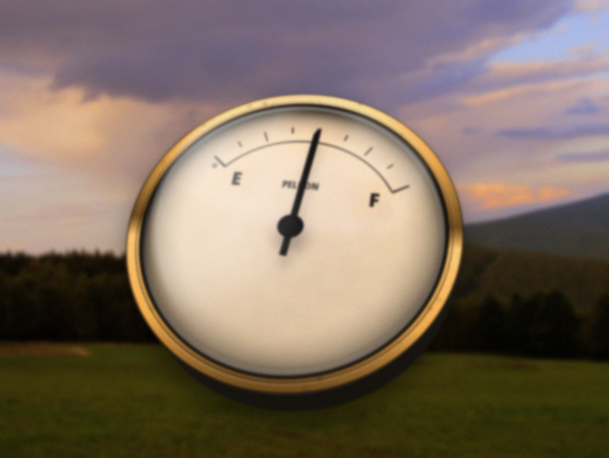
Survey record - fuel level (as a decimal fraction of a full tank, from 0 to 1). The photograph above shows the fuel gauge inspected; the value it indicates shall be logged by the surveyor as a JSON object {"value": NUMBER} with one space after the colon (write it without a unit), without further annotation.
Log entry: {"value": 0.5}
